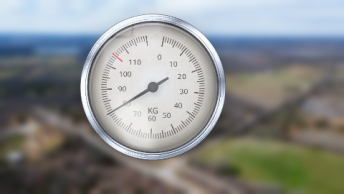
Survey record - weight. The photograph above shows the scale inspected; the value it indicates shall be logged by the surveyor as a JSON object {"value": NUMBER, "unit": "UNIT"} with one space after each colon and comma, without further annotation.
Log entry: {"value": 80, "unit": "kg"}
